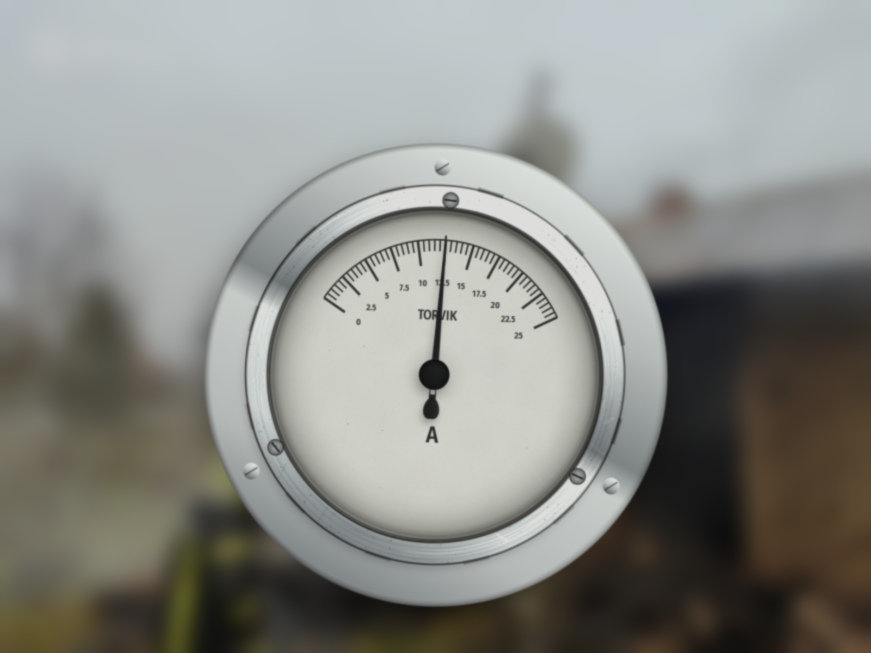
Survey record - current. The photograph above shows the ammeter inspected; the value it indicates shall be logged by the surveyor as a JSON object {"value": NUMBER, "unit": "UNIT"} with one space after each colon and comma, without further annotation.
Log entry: {"value": 12.5, "unit": "A"}
